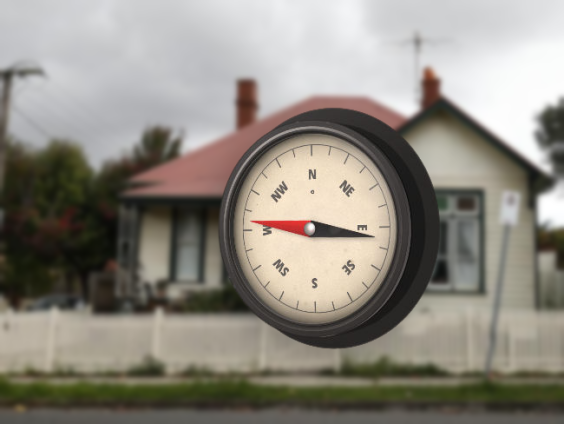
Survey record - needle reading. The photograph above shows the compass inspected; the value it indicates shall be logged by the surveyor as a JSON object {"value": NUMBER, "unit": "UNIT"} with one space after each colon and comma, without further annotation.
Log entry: {"value": 277.5, "unit": "°"}
